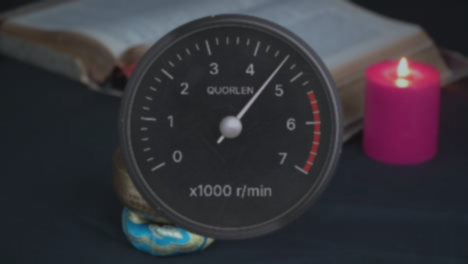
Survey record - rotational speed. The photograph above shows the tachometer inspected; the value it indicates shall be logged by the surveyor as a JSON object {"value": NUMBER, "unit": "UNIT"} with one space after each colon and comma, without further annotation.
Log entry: {"value": 4600, "unit": "rpm"}
